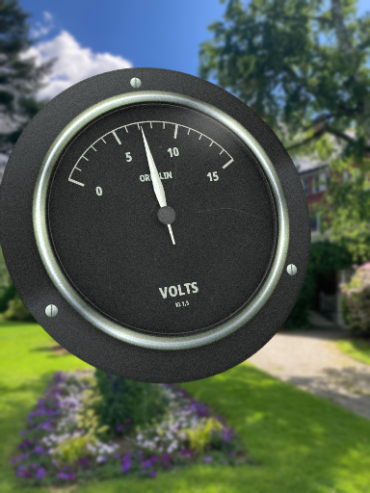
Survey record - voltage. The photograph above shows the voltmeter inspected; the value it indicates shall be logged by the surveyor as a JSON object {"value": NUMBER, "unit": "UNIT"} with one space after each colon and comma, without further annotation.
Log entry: {"value": 7, "unit": "V"}
